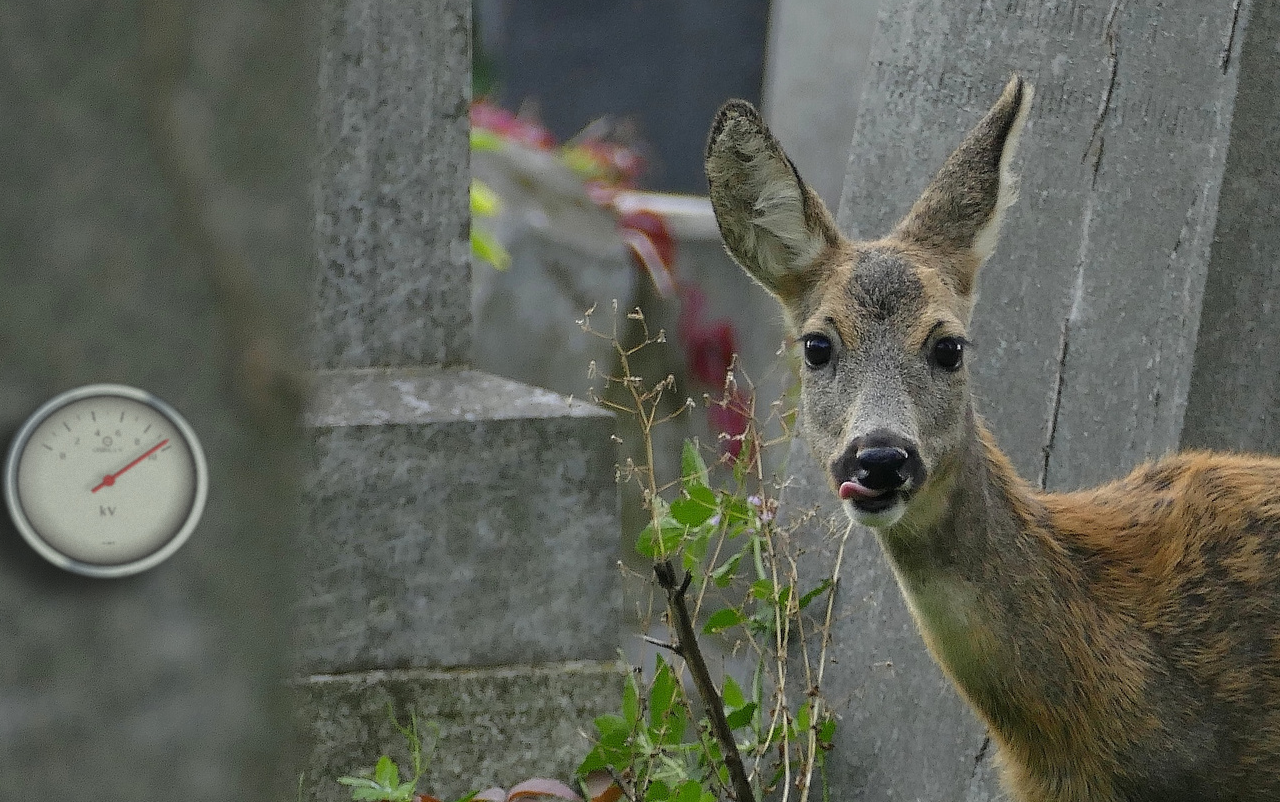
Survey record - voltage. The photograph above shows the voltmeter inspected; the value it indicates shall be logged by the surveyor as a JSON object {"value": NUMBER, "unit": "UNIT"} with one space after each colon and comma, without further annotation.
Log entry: {"value": 9.5, "unit": "kV"}
